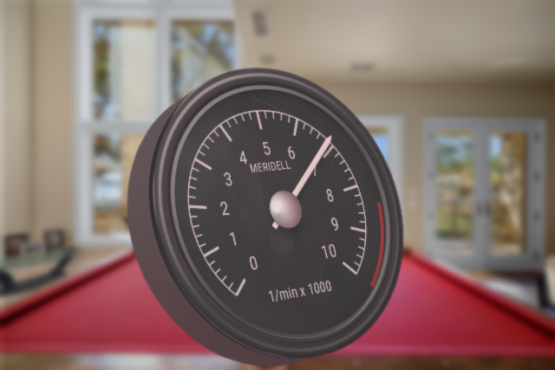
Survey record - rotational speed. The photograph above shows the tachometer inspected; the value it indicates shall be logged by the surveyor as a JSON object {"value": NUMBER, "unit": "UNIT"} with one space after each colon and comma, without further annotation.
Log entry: {"value": 6800, "unit": "rpm"}
